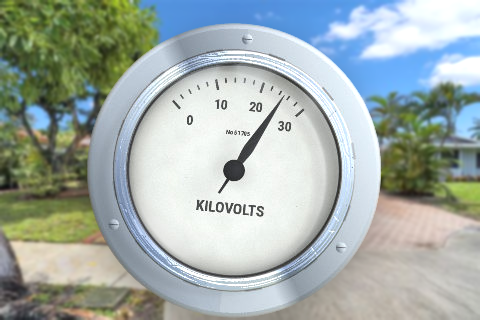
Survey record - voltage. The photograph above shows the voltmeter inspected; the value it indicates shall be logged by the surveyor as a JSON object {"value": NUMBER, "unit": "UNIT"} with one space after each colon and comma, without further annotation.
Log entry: {"value": 25, "unit": "kV"}
